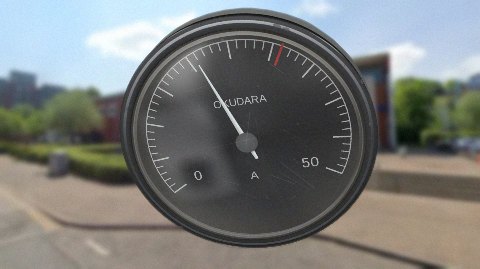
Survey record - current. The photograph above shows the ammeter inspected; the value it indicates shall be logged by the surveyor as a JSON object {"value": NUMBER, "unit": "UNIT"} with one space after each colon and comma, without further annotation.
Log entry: {"value": 21, "unit": "A"}
